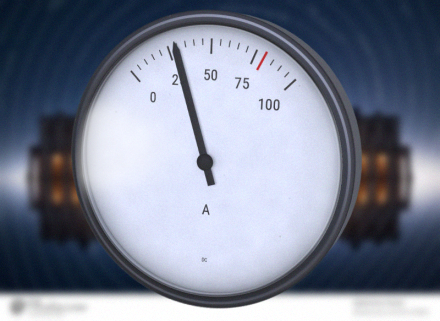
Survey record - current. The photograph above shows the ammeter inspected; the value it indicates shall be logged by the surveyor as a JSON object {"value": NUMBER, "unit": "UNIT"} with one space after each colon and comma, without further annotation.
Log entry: {"value": 30, "unit": "A"}
